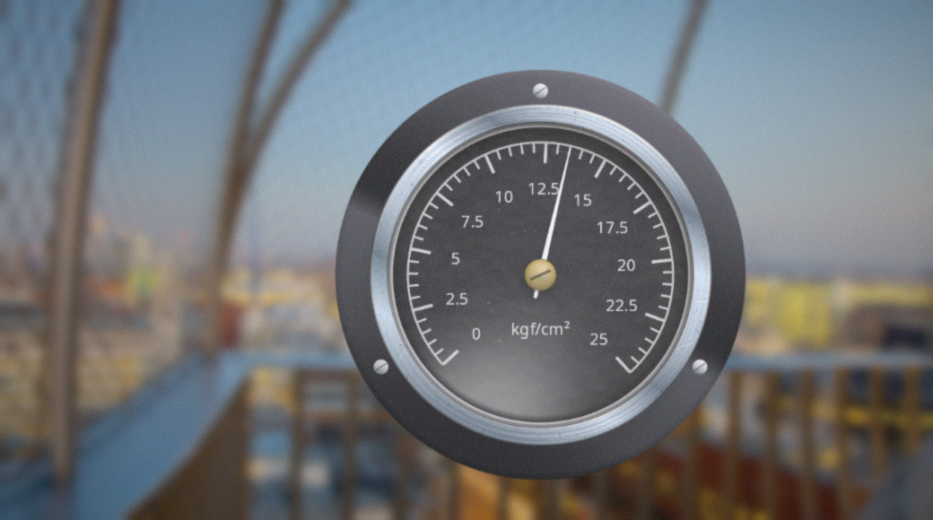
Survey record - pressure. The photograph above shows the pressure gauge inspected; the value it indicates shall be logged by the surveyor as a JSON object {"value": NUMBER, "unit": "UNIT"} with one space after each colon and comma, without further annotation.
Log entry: {"value": 13.5, "unit": "kg/cm²"}
